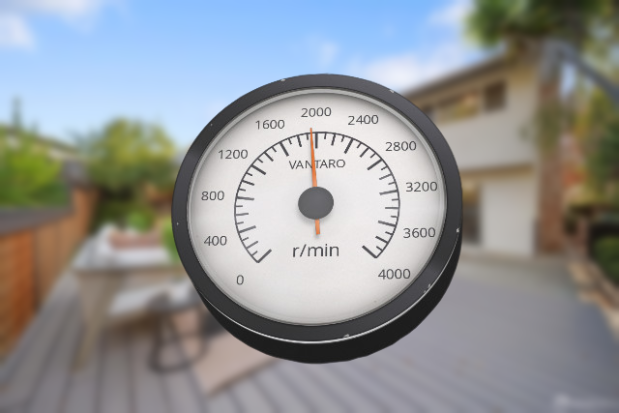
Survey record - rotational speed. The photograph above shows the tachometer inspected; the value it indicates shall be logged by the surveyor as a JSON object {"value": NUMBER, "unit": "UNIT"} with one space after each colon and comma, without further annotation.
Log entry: {"value": 1950, "unit": "rpm"}
